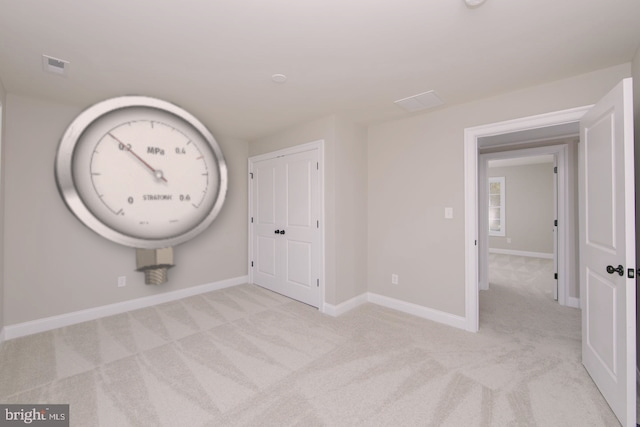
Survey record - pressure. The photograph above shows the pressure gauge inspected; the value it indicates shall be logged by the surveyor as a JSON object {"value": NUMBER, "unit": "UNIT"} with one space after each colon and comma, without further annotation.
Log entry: {"value": 0.2, "unit": "MPa"}
